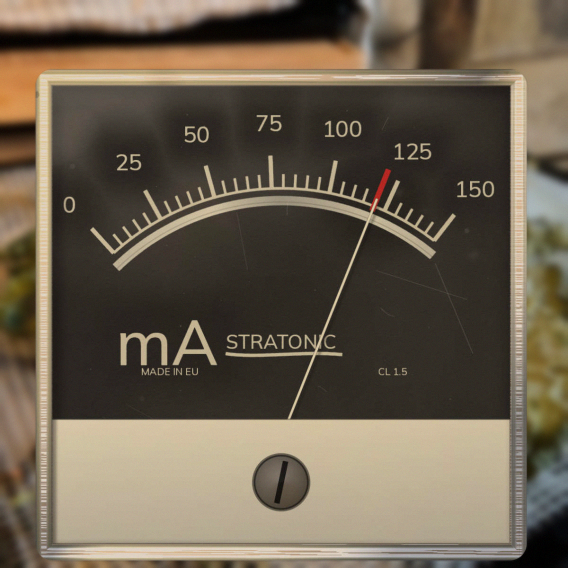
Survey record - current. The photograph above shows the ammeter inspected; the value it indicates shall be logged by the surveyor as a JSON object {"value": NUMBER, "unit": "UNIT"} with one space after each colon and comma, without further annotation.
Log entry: {"value": 120, "unit": "mA"}
